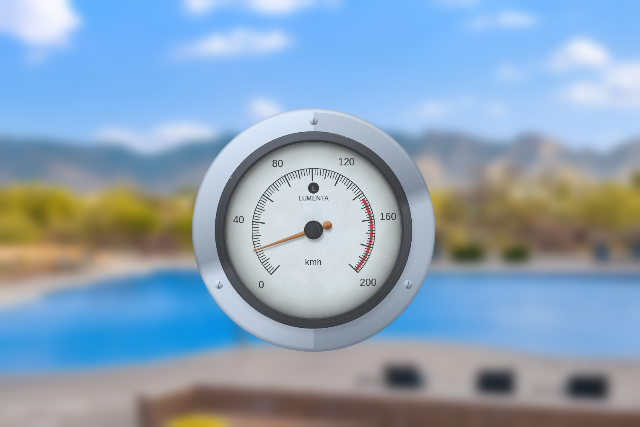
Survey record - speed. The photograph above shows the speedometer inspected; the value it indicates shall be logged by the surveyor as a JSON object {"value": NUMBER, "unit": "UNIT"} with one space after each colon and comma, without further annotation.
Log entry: {"value": 20, "unit": "km/h"}
